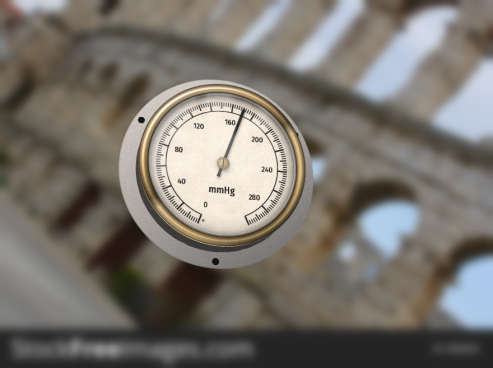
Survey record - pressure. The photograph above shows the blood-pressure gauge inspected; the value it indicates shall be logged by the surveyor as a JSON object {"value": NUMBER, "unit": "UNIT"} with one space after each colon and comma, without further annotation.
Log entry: {"value": 170, "unit": "mmHg"}
